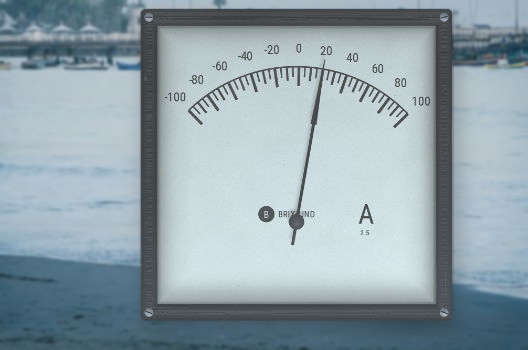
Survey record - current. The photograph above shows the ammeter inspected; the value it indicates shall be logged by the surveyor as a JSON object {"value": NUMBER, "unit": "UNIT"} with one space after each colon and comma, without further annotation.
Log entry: {"value": 20, "unit": "A"}
